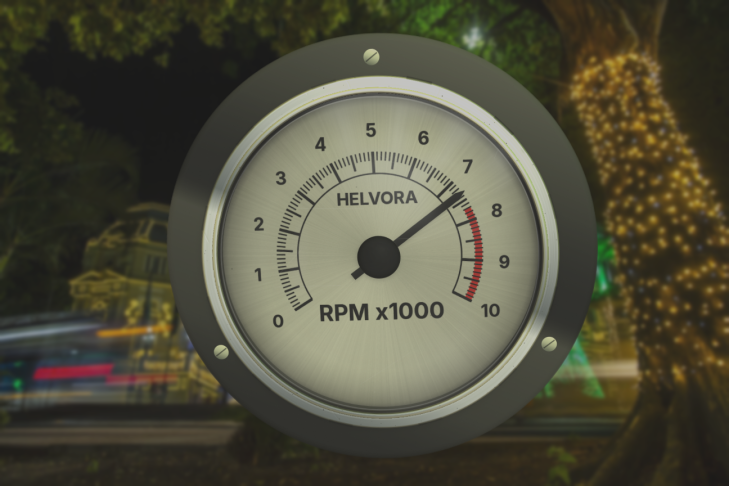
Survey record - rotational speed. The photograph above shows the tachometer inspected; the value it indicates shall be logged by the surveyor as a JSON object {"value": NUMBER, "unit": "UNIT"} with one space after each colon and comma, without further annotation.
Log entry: {"value": 7300, "unit": "rpm"}
